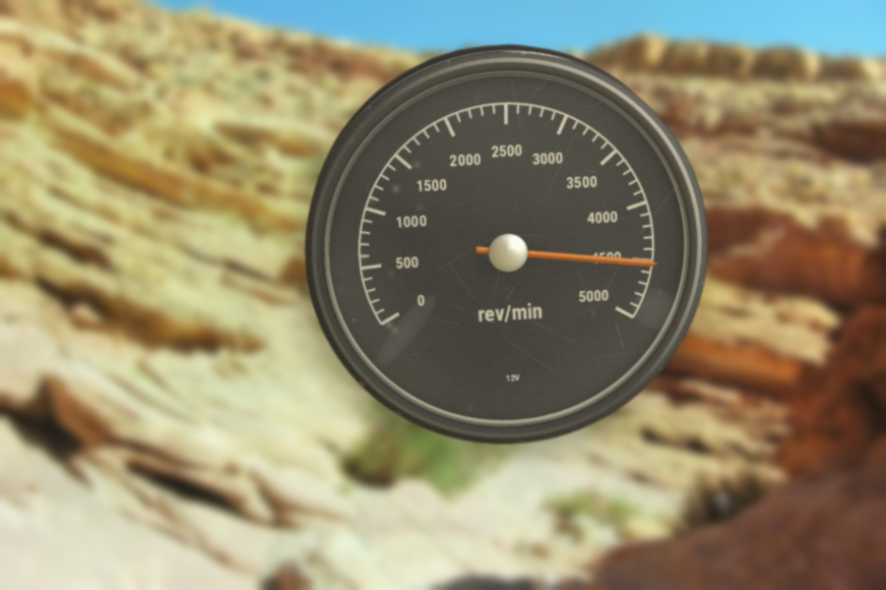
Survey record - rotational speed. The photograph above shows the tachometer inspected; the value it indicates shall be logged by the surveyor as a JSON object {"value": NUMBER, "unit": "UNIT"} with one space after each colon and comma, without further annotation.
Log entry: {"value": 4500, "unit": "rpm"}
